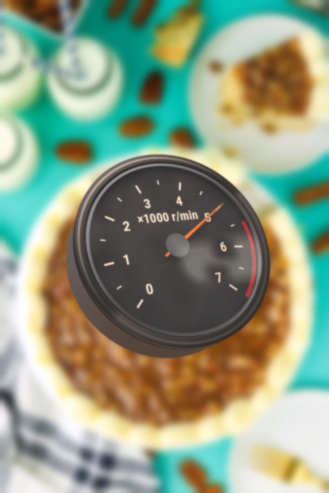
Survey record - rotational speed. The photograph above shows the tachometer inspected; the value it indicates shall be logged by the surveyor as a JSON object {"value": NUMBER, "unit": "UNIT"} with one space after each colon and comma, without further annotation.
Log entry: {"value": 5000, "unit": "rpm"}
